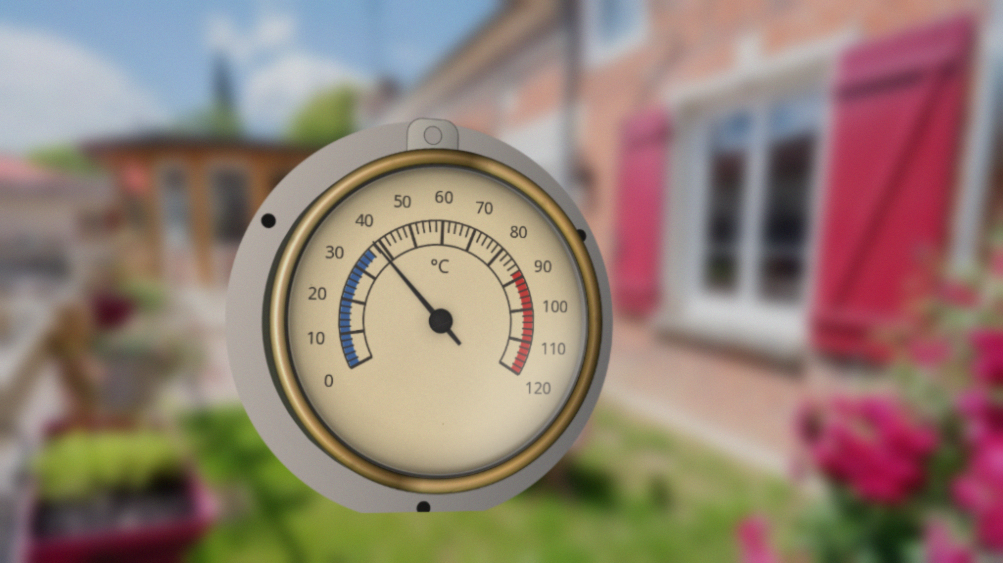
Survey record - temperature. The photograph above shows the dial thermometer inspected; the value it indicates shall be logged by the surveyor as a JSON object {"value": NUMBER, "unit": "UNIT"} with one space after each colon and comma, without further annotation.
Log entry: {"value": 38, "unit": "°C"}
